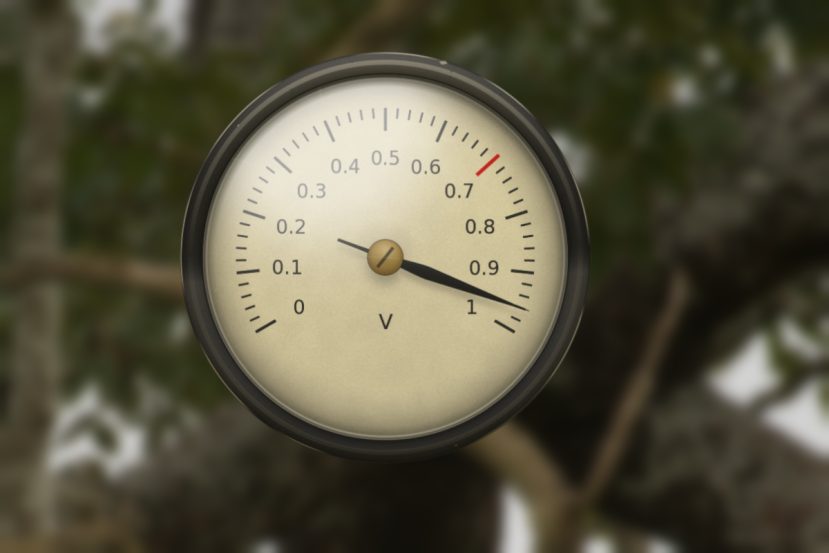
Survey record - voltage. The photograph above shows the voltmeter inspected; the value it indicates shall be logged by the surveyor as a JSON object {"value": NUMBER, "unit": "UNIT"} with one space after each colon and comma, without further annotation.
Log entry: {"value": 0.96, "unit": "V"}
